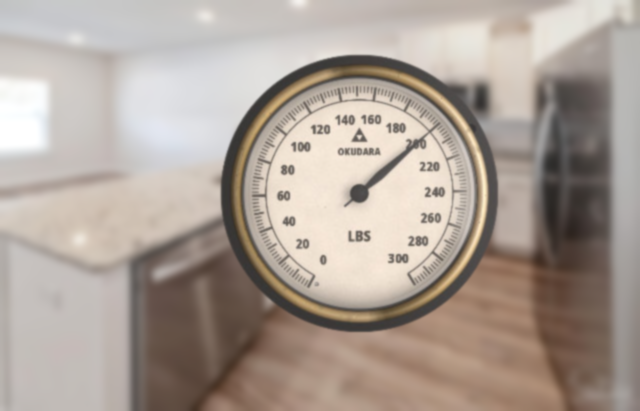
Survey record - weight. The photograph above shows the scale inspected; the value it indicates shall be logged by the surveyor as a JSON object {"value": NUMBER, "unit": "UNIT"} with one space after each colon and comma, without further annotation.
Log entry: {"value": 200, "unit": "lb"}
